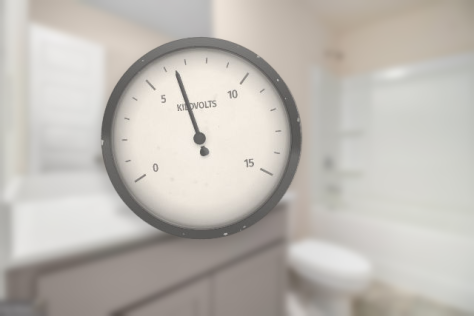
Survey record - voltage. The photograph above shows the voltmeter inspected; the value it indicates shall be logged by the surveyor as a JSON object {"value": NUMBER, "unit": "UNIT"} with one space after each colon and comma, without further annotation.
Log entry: {"value": 6.5, "unit": "kV"}
